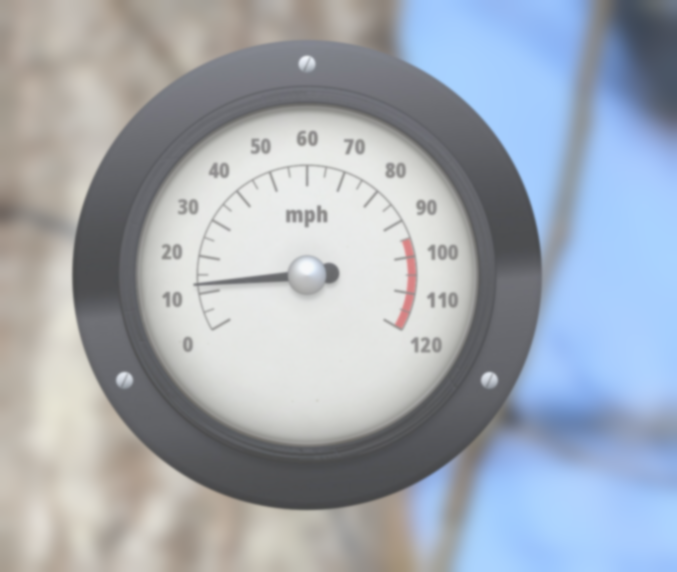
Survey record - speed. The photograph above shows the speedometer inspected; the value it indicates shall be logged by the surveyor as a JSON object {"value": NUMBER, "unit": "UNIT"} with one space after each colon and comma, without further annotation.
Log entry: {"value": 12.5, "unit": "mph"}
